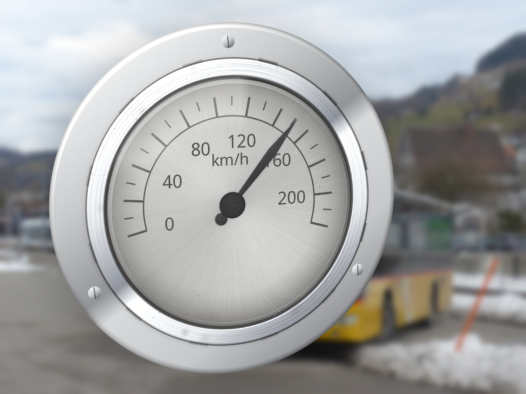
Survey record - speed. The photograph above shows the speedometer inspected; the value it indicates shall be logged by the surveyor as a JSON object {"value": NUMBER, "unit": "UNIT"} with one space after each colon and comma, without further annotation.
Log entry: {"value": 150, "unit": "km/h"}
